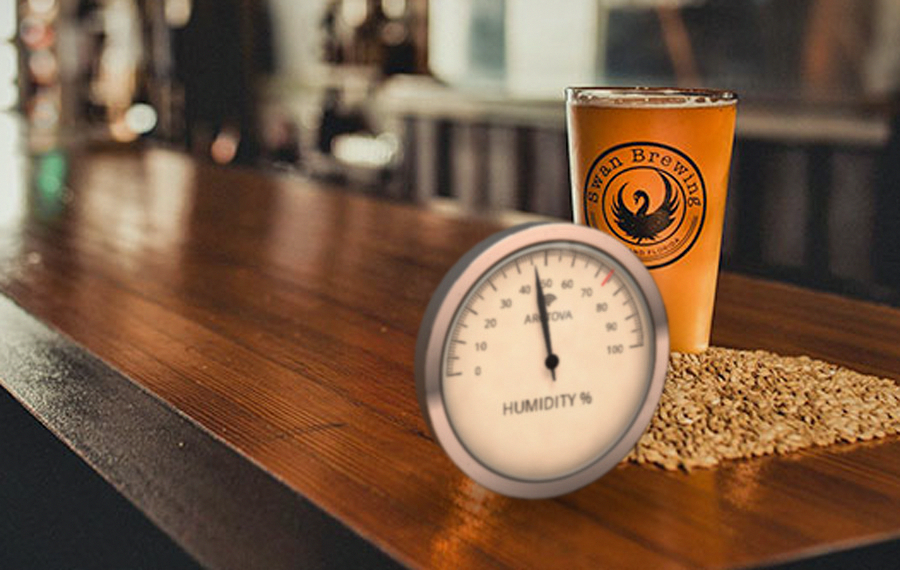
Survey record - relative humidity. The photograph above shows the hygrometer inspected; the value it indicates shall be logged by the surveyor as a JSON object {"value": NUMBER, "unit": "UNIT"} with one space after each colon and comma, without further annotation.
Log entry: {"value": 45, "unit": "%"}
